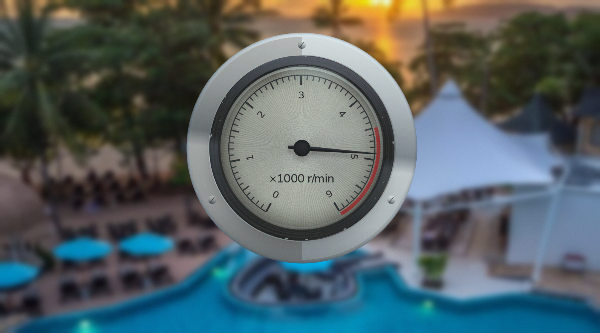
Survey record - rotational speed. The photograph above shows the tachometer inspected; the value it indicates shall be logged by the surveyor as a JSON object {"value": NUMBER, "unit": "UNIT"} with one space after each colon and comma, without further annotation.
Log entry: {"value": 4900, "unit": "rpm"}
